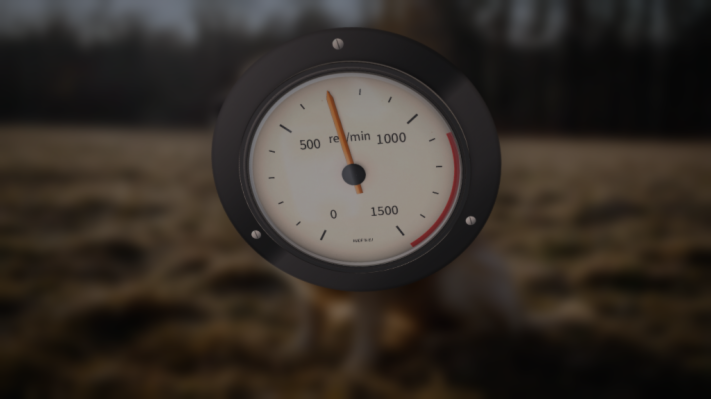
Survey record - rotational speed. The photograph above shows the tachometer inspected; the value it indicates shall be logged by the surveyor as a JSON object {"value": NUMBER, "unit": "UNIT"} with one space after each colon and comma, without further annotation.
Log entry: {"value": 700, "unit": "rpm"}
